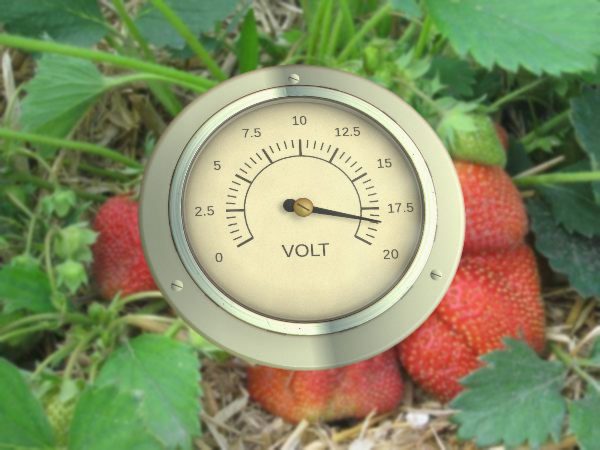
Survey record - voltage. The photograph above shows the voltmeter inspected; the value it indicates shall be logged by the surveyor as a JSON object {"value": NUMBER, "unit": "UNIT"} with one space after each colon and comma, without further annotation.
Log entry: {"value": 18.5, "unit": "V"}
